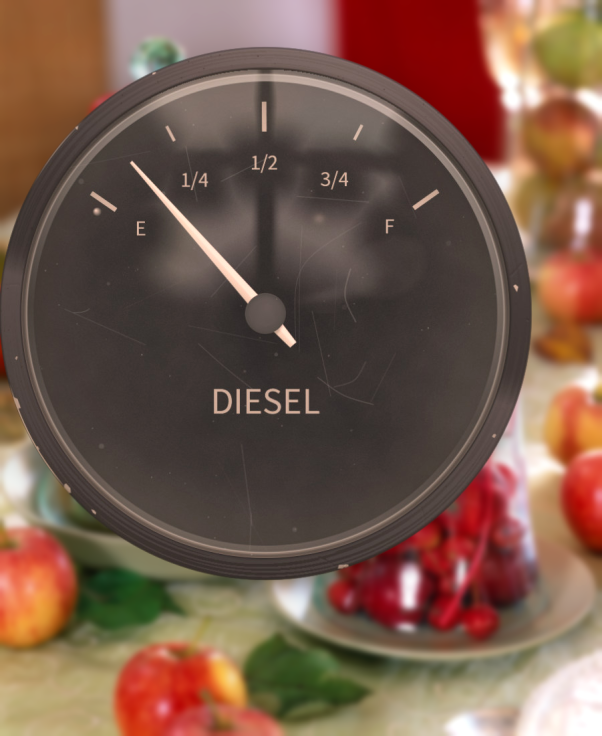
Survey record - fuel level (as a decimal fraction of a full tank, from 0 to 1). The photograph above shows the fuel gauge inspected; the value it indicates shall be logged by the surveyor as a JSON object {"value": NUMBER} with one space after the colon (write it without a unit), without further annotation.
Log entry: {"value": 0.125}
